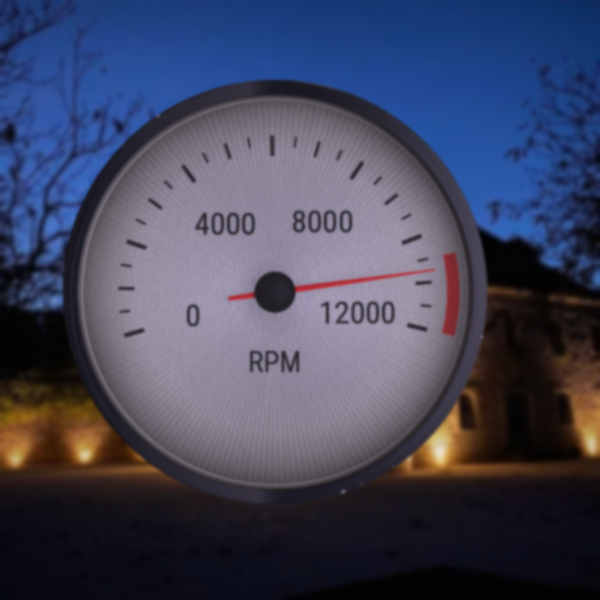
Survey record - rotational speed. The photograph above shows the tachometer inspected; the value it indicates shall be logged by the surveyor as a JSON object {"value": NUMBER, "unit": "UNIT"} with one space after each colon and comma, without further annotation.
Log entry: {"value": 10750, "unit": "rpm"}
